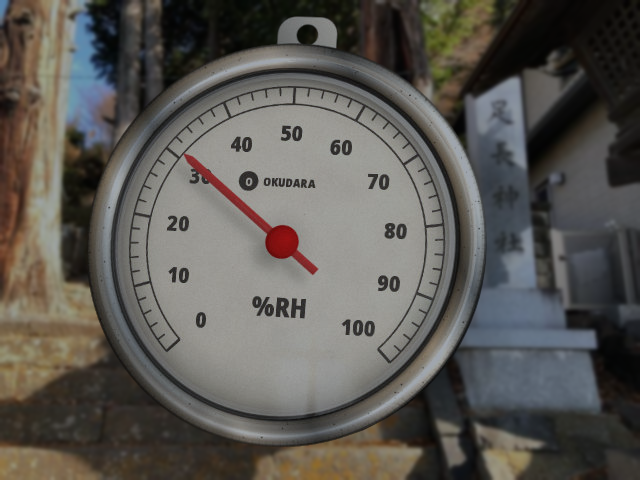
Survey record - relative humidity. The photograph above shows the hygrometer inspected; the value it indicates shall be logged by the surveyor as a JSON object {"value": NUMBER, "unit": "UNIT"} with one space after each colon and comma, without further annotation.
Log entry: {"value": 31, "unit": "%"}
